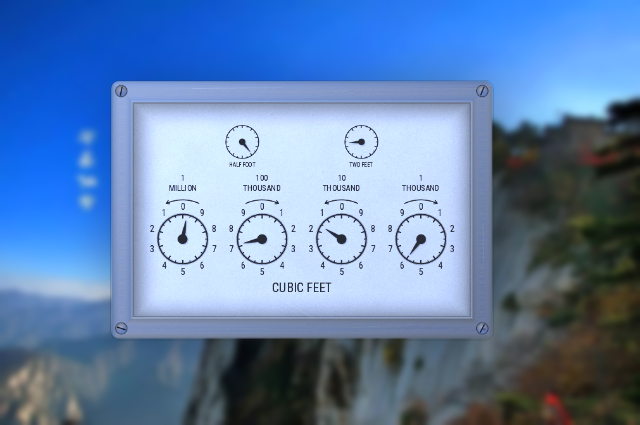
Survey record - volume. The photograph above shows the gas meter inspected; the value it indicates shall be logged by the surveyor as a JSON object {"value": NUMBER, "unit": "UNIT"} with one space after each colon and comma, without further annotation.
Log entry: {"value": 971600, "unit": "ft³"}
